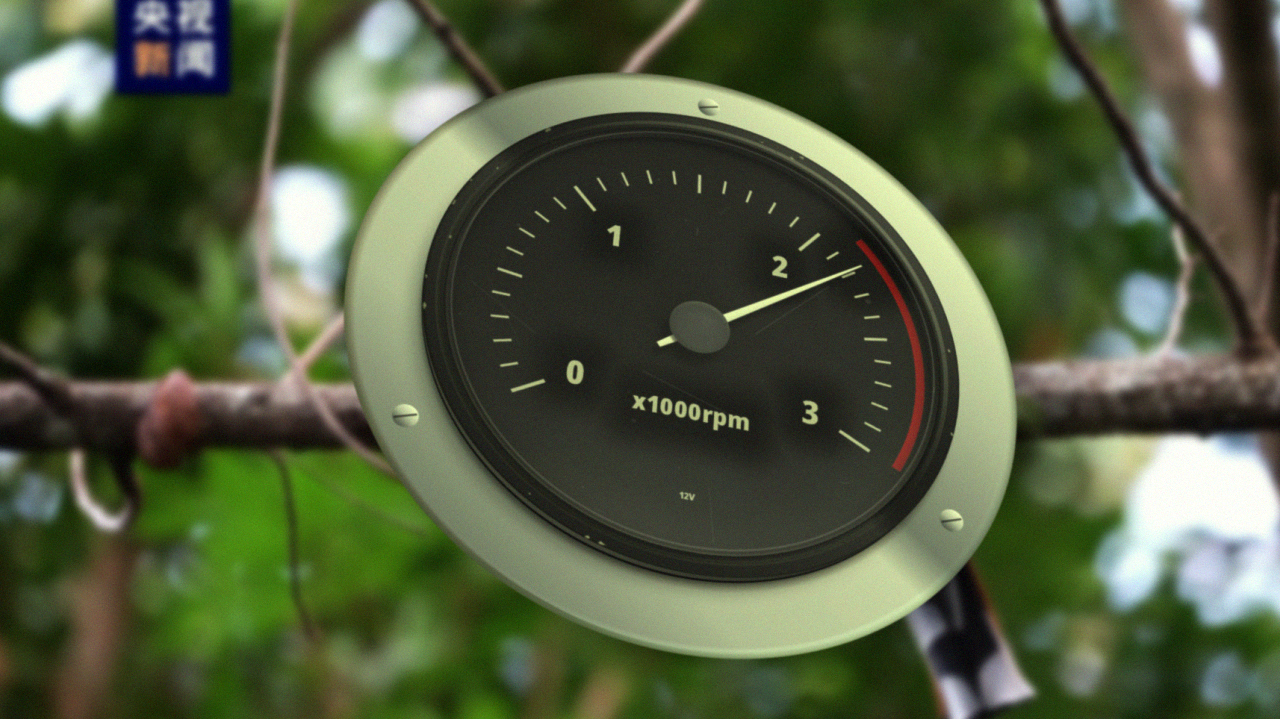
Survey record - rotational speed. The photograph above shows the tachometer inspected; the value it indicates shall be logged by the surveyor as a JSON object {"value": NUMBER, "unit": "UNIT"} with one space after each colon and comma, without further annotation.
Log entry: {"value": 2200, "unit": "rpm"}
